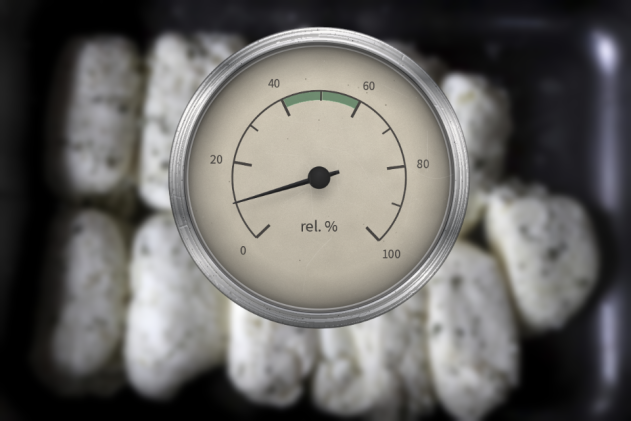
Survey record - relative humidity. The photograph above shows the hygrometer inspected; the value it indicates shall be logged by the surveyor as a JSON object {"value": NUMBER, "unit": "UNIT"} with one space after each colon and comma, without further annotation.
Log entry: {"value": 10, "unit": "%"}
